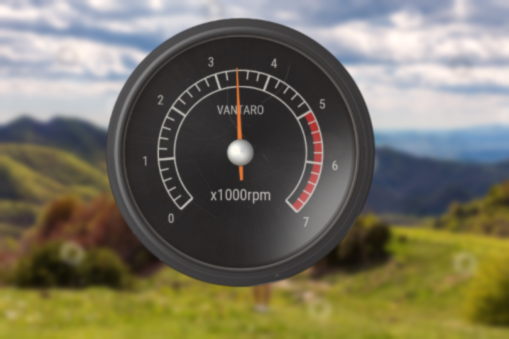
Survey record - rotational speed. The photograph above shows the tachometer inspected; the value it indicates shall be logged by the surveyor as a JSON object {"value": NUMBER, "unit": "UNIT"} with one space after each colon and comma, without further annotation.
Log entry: {"value": 3400, "unit": "rpm"}
